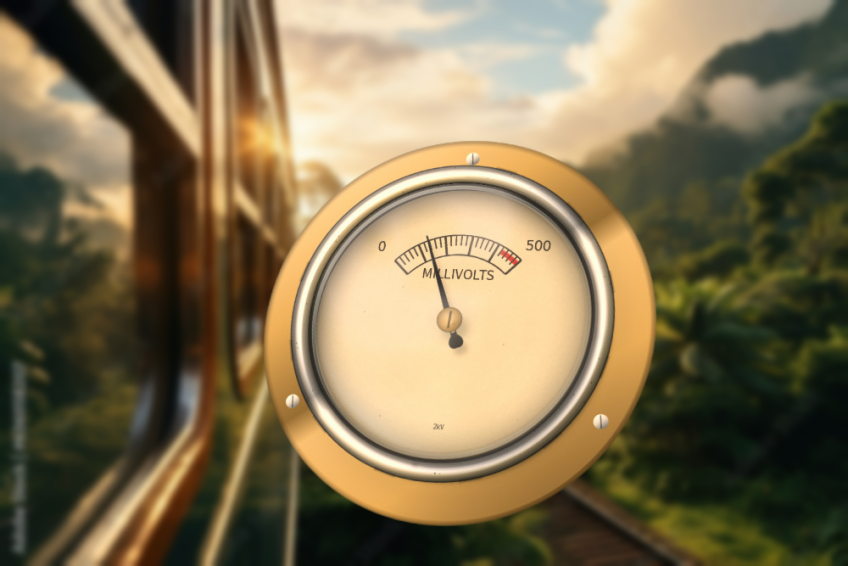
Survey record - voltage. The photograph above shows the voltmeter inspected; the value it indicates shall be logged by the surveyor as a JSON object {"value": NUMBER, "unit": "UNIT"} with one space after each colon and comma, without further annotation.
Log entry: {"value": 140, "unit": "mV"}
